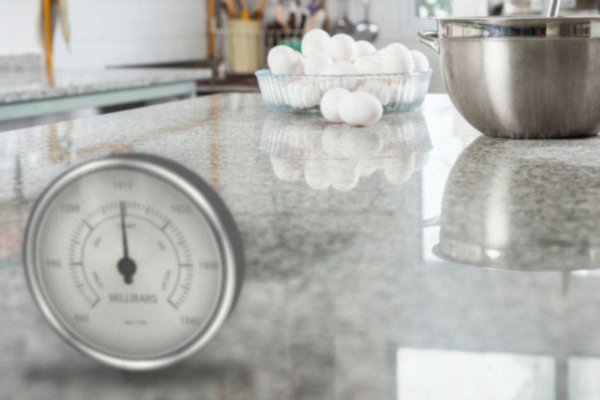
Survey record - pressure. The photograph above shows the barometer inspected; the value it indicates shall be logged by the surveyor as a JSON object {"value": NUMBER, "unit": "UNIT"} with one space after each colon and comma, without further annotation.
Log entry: {"value": 1010, "unit": "mbar"}
